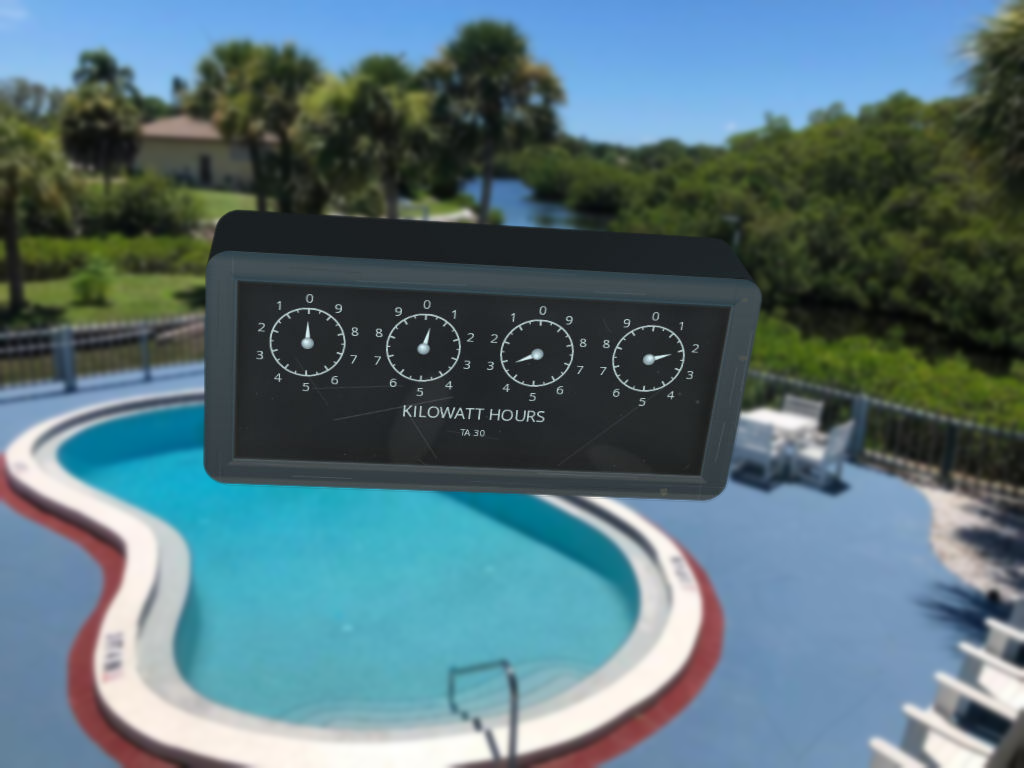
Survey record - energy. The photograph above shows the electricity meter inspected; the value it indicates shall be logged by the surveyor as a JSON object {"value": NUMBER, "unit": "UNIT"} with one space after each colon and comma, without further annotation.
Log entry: {"value": 32, "unit": "kWh"}
